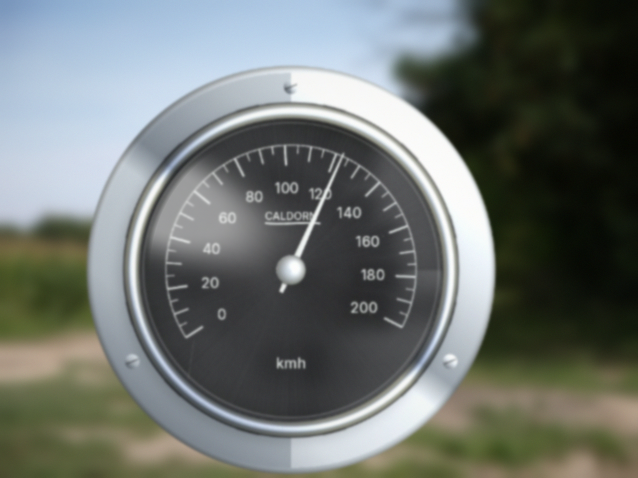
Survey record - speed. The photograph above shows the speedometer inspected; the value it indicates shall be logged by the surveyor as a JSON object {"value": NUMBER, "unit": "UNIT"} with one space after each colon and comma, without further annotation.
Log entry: {"value": 122.5, "unit": "km/h"}
